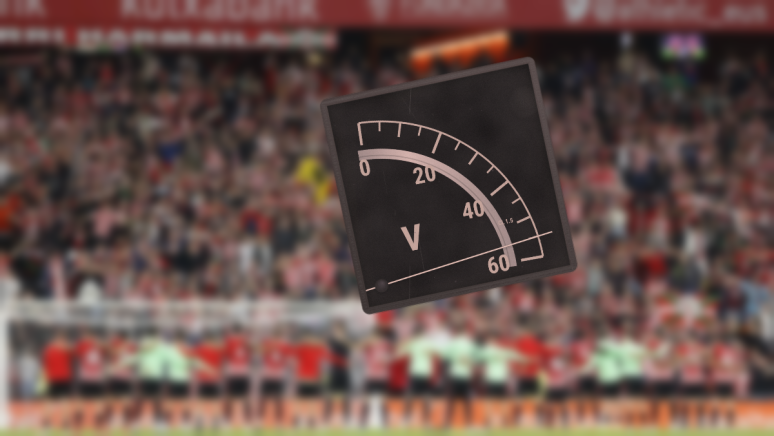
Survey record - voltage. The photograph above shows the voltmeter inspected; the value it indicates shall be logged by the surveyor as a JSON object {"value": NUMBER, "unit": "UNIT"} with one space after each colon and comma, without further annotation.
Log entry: {"value": 55, "unit": "V"}
